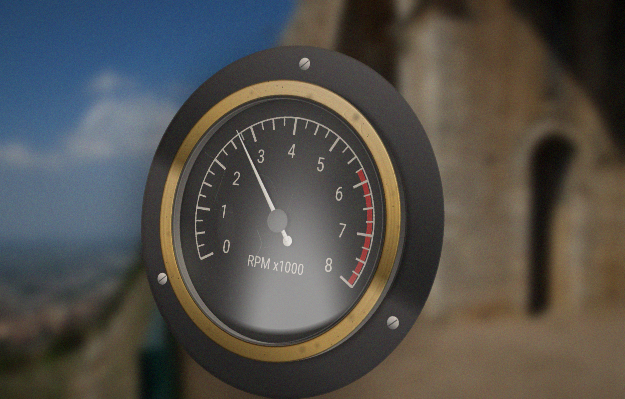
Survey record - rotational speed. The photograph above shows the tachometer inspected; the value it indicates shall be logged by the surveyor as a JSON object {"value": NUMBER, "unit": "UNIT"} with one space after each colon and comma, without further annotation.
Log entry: {"value": 2750, "unit": "rpm"}
